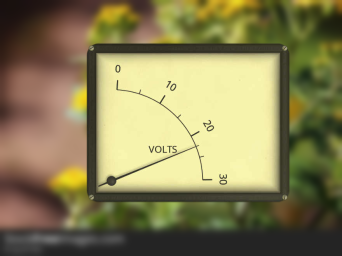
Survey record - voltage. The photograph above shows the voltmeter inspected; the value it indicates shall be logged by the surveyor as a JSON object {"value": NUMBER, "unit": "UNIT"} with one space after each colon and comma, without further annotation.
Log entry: {"value": 22.5, "unit": "V"}
